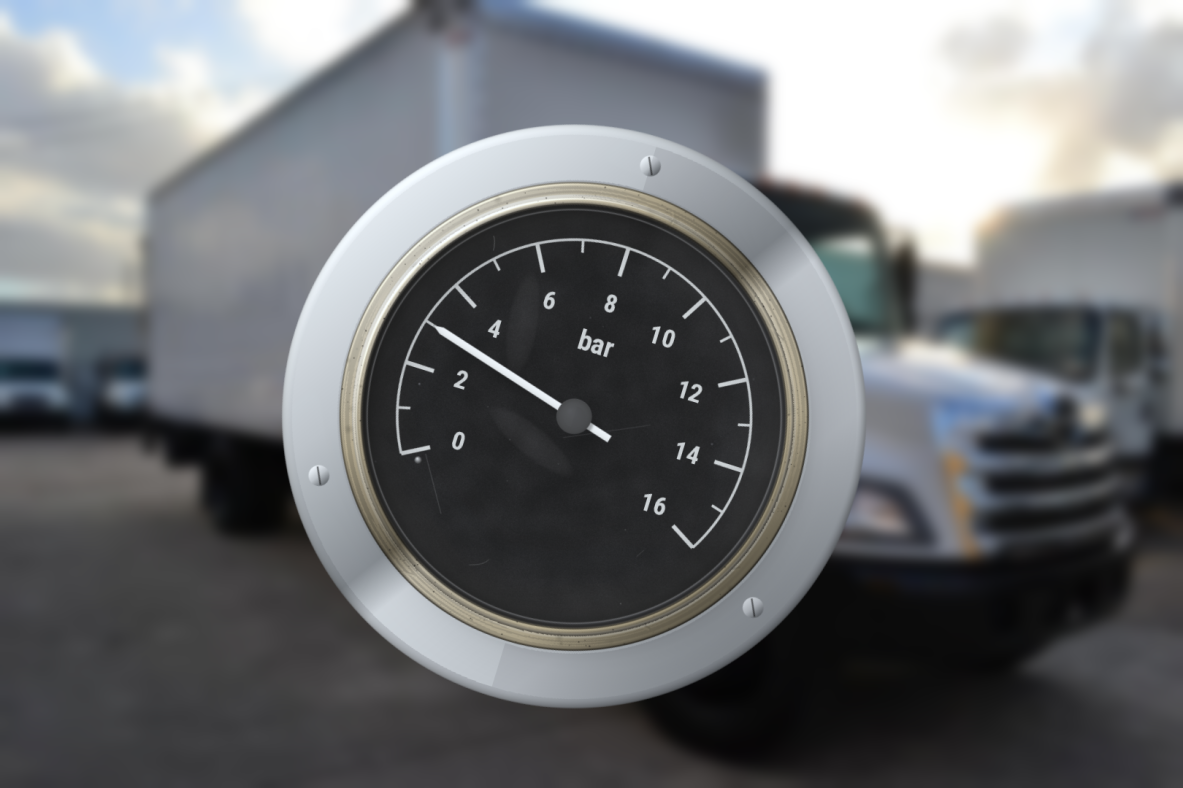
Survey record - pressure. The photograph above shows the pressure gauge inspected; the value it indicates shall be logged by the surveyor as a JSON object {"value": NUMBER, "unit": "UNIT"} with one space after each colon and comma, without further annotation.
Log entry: {"value": 3, "unit": "bar"}
